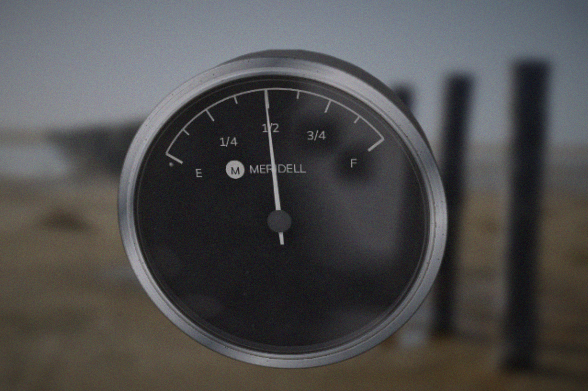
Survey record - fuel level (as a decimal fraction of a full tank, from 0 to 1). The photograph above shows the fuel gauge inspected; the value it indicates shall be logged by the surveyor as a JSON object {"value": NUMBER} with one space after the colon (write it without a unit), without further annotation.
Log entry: {"value": 0.5}
